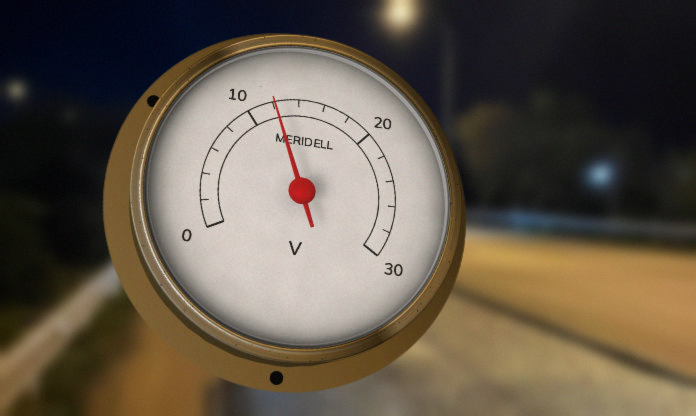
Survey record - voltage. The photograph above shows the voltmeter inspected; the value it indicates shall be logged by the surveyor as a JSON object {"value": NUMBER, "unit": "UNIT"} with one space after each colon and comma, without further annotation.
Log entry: {"value": 12, "unit": "V"}
